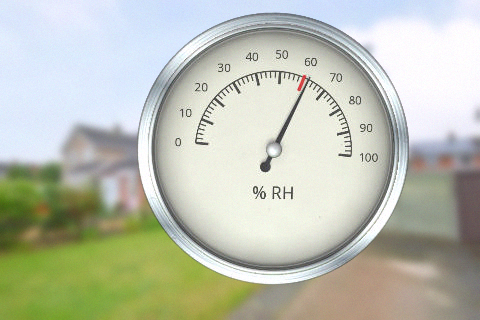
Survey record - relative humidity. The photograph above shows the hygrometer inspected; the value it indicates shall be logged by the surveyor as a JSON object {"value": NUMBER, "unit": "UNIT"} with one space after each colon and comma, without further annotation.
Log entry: {"value": 62, "unit": "%"}
